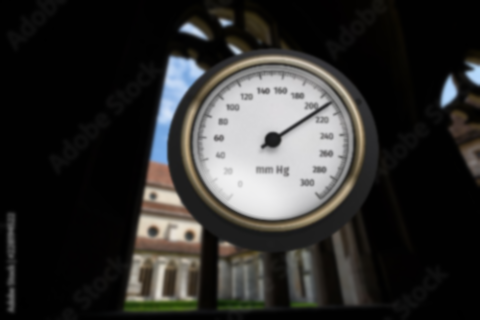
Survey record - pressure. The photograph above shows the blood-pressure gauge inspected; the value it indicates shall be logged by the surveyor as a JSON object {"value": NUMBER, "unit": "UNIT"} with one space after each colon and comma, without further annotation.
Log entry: {"value": 210, "unit": "mmHg"}
